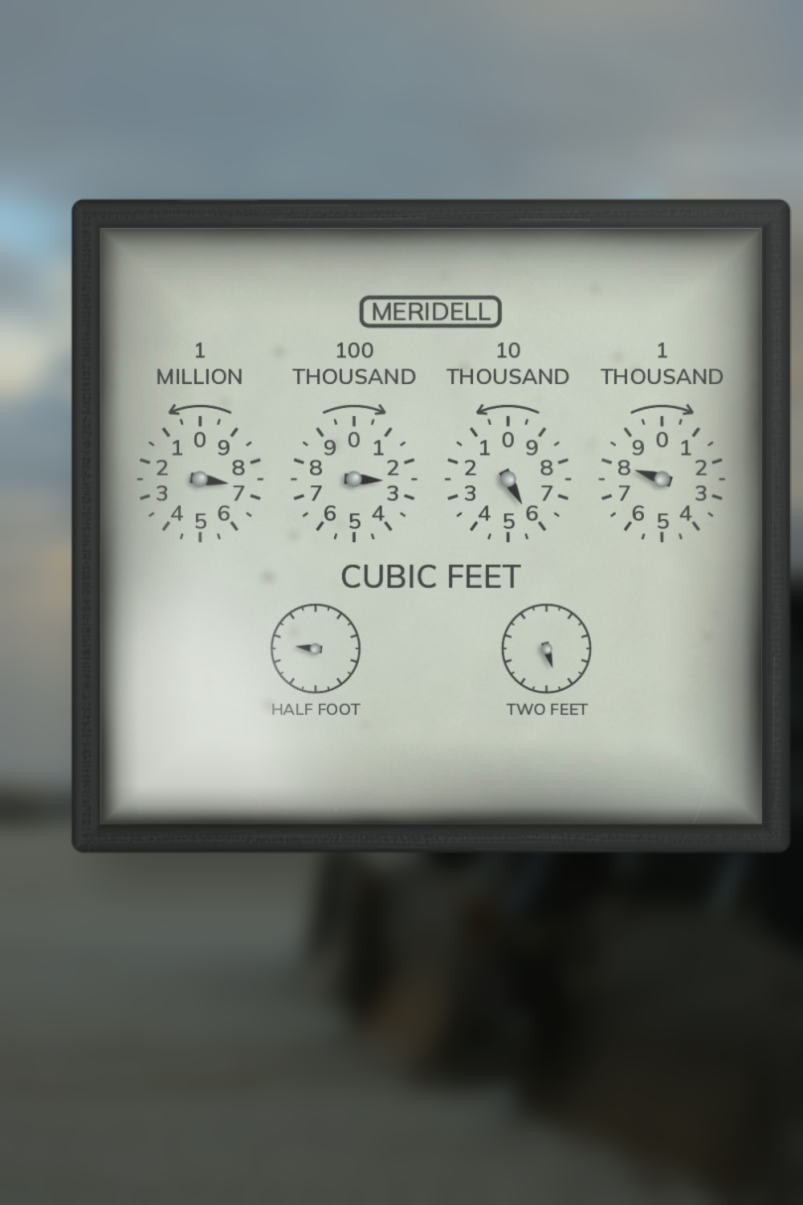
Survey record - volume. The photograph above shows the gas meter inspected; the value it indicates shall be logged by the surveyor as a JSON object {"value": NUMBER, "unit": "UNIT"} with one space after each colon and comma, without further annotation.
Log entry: {"value": 725800, "unit": "ft³"}
